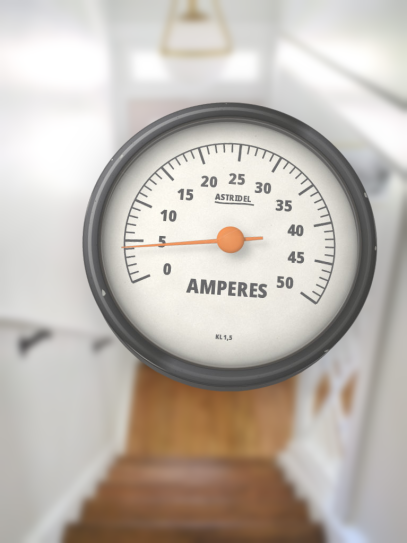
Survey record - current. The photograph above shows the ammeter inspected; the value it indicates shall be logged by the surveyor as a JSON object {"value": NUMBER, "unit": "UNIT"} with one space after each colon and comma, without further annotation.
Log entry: {"value": 4, "unit": "A"}
